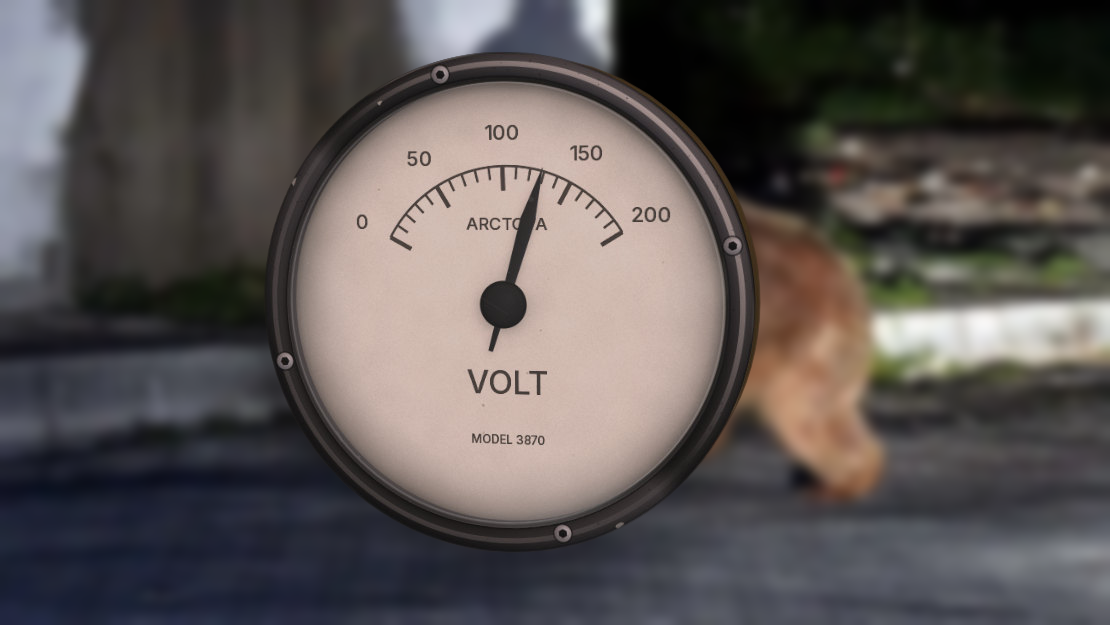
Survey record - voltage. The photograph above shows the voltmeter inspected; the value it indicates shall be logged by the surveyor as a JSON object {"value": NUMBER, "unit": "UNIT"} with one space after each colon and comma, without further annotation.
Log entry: {"value": 130, "unit": "V"}
